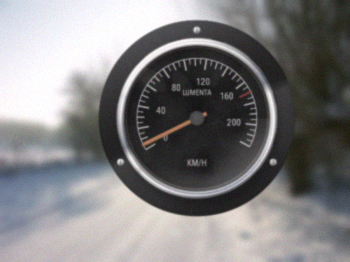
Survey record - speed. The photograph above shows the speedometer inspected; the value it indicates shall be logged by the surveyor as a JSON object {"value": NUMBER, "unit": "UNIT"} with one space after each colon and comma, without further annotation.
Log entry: {"value": 5, "unit": "km/h"}
